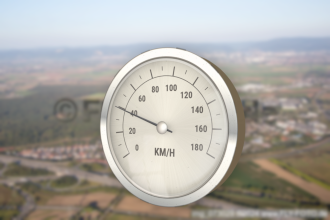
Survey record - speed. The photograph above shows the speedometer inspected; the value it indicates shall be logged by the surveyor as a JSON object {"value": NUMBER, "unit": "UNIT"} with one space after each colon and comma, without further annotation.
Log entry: {"value": 40, "unit": "km/h"}
